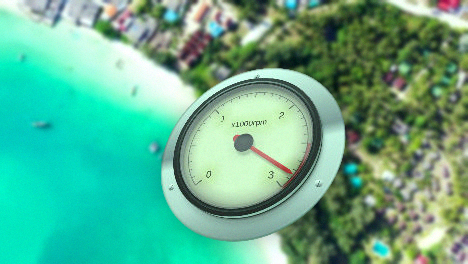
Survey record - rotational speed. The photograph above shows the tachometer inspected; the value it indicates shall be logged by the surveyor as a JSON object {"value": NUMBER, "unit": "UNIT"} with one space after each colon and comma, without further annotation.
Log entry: {"value": 2850, "unit": "rpm"}
